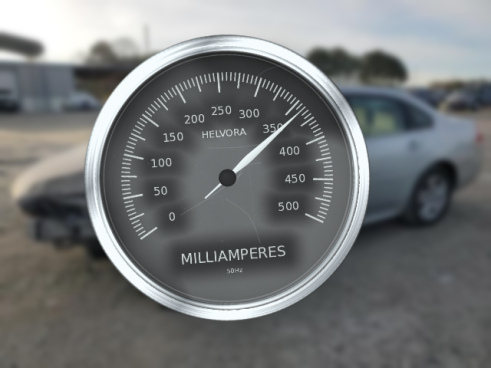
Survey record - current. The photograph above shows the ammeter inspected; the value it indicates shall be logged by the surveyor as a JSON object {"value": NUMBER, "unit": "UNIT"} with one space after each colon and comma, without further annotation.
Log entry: {"value": 360, "unit": "mA"}
